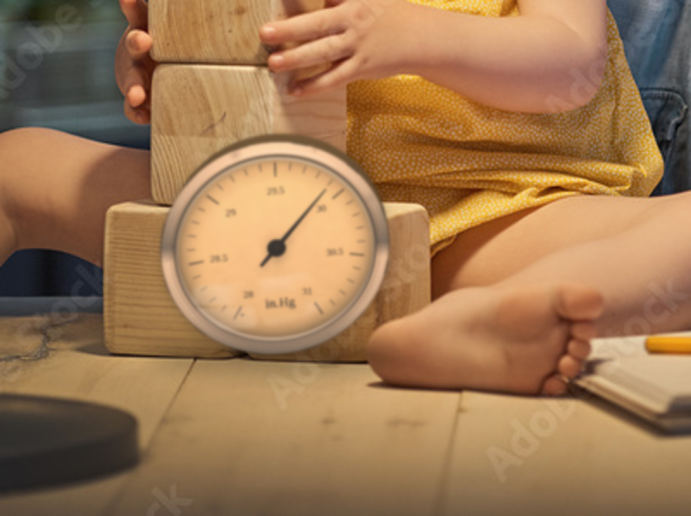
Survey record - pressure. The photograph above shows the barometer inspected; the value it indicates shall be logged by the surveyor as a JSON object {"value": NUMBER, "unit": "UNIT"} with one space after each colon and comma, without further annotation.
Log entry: {"value": 29.9, "unit": "inHg"}
